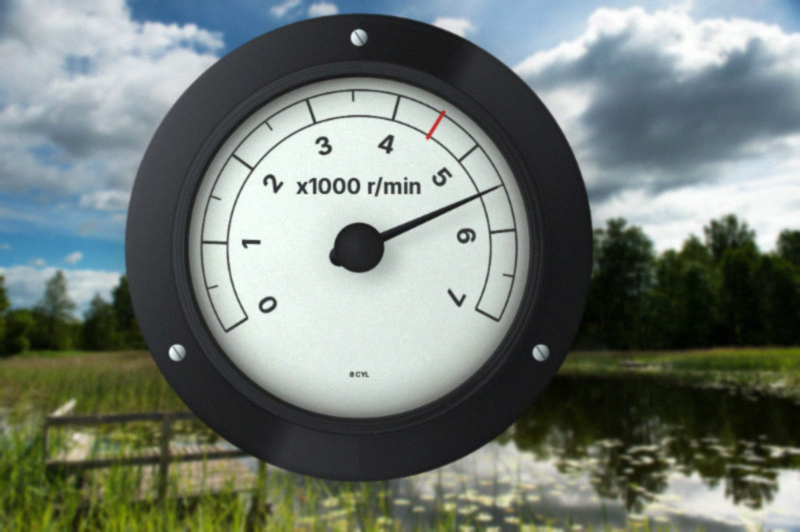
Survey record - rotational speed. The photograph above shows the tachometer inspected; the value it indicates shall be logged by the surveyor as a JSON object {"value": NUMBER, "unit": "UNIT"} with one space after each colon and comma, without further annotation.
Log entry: {"value": 5500, "unit": "rpm"}
